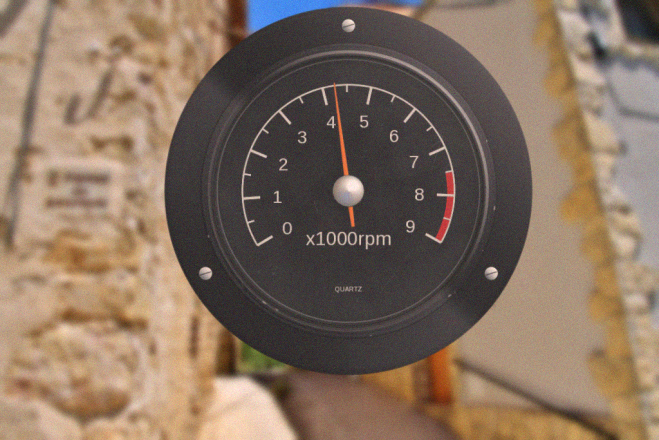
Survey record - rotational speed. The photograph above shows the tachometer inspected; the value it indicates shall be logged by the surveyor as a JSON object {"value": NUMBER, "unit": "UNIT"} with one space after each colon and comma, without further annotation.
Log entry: {"value": 4250, "unit": "rpm"}
